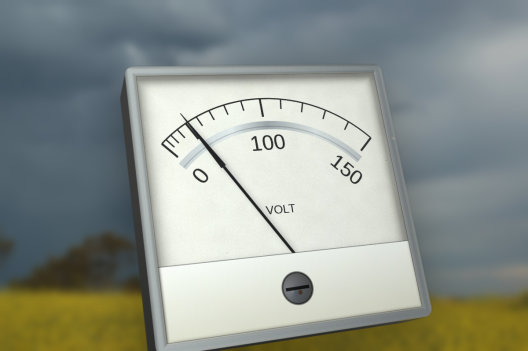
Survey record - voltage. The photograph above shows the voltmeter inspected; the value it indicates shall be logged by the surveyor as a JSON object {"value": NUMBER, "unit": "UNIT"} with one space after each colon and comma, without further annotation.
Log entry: {"value": 50, "unit": "V"}
